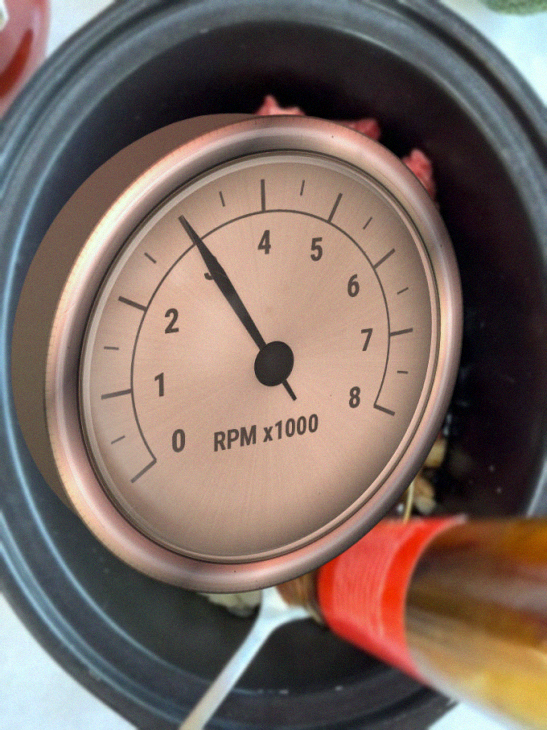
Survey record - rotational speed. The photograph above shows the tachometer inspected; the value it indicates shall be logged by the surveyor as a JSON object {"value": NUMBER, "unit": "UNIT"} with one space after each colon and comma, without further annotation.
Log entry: {"value": 3000, "unit": "rpm"}
